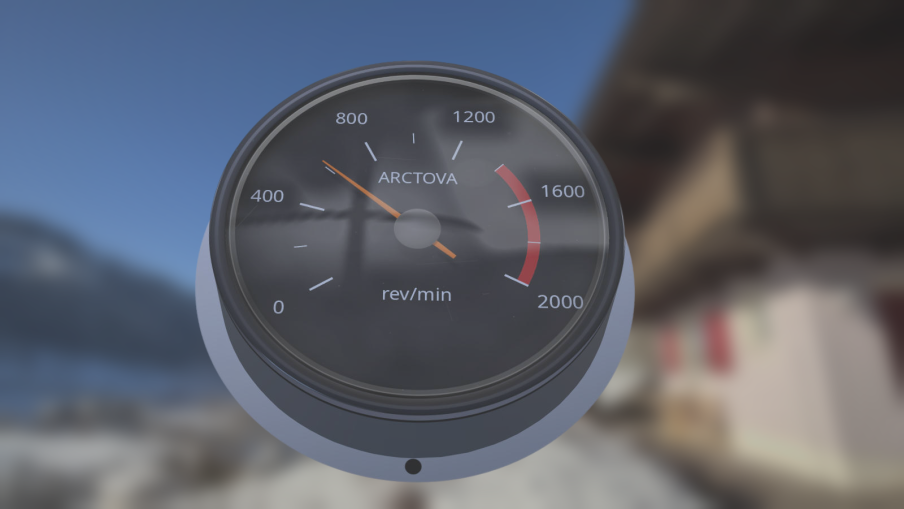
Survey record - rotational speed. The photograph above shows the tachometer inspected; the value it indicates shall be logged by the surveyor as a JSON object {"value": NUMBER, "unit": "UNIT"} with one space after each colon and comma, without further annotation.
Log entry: {"value": 600, "unit": "rpm"}
